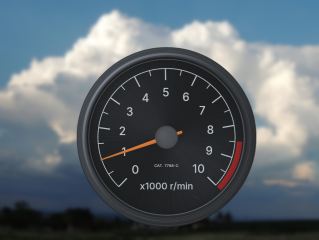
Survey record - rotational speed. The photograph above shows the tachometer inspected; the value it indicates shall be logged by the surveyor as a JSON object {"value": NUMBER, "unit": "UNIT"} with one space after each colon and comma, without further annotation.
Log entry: {"value": 1000, "unit": "rpm"}
